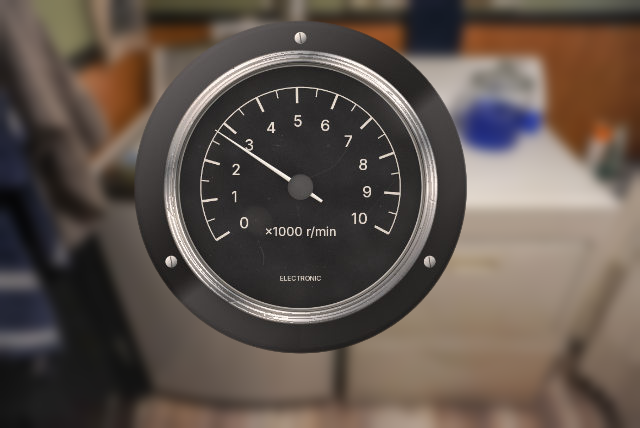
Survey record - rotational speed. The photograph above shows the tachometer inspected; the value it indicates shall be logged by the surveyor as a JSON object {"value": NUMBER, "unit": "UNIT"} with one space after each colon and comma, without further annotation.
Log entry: {"value": 2750, "unit": "rpm"}
